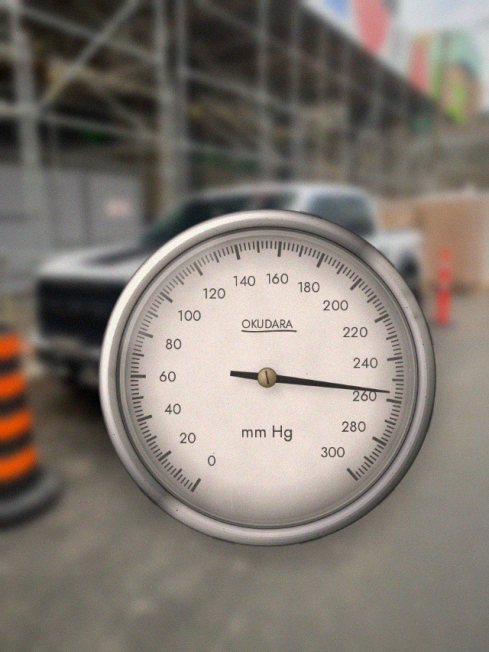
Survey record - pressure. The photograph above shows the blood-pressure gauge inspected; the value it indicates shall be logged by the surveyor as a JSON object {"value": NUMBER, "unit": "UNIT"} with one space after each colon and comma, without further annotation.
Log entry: {"value": 256, "unit": "mmHg"}
